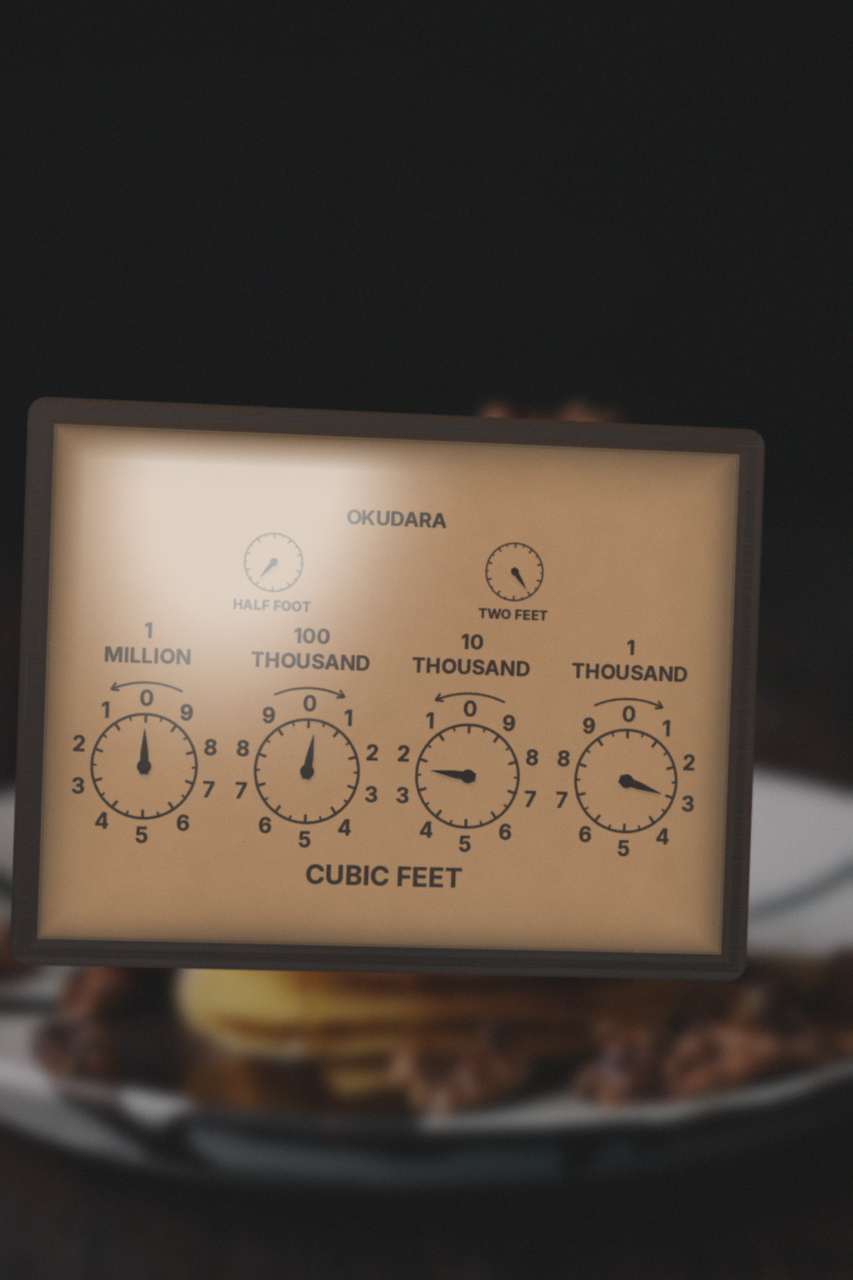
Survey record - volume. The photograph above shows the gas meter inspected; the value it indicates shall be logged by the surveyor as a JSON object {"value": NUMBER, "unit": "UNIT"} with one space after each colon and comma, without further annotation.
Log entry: {"value": 2300, "unit": "ft³"}
